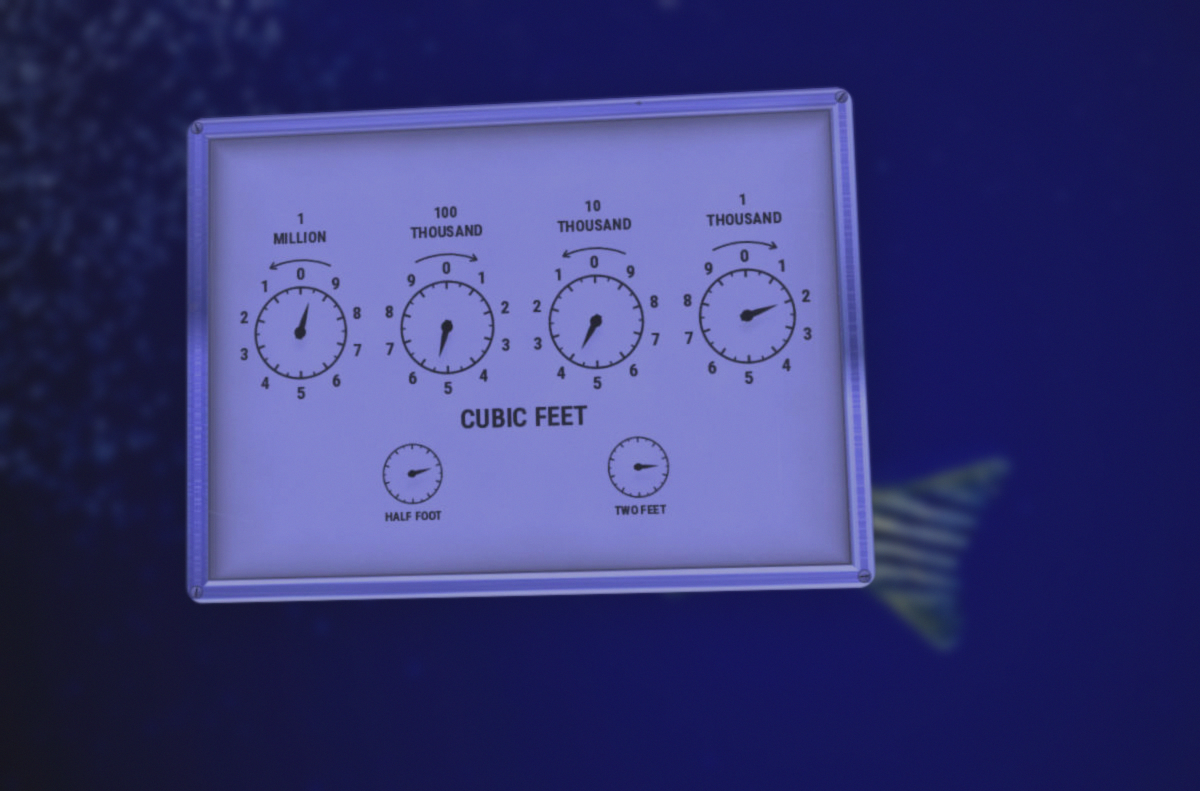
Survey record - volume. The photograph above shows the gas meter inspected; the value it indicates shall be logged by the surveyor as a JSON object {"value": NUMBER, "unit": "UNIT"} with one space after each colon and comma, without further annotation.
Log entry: {"value": 954200, "unit": "ft³"}
